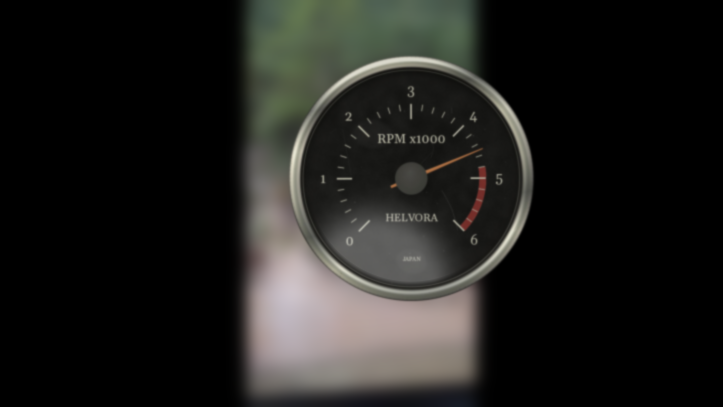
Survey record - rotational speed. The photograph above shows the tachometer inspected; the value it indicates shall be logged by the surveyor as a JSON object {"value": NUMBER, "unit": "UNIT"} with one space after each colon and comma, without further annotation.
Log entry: {"value": 4500, "unit": "rpm"}
